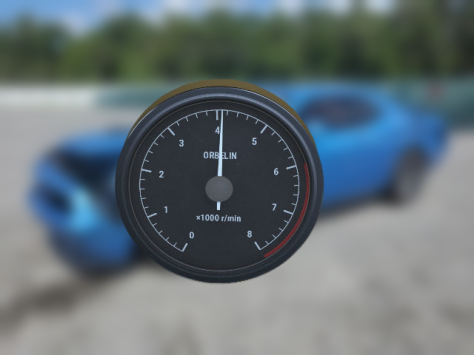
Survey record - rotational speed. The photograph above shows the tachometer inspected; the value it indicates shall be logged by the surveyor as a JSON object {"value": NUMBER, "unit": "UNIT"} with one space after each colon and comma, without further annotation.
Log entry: {"value": 4100, "unit": "rpm"}
